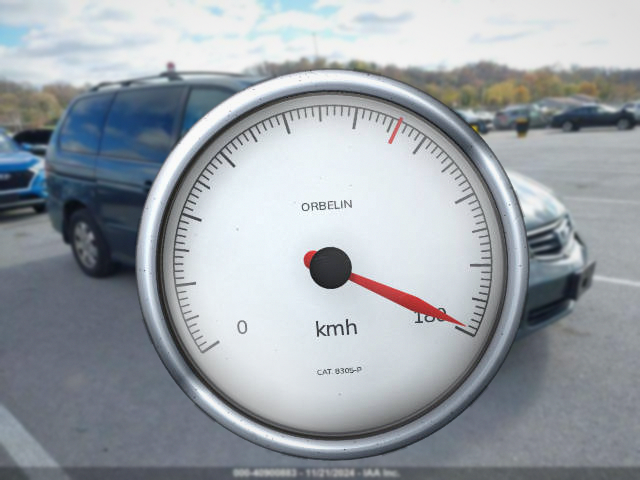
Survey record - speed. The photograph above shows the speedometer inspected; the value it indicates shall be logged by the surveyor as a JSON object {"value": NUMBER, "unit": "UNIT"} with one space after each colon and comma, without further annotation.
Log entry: {"value": 178, "unit": "km/h"}
